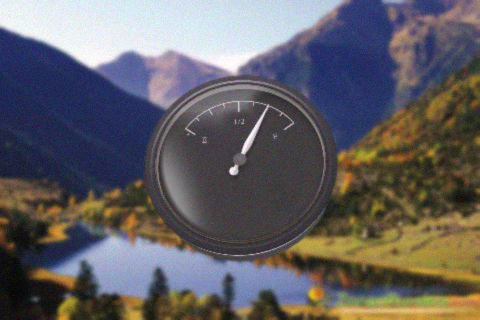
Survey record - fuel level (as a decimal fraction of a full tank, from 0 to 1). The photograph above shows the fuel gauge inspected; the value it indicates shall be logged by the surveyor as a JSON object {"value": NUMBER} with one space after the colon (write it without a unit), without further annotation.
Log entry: {"value": 0.75}
